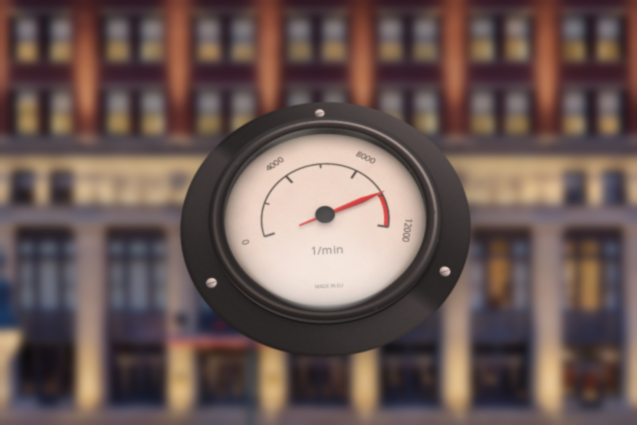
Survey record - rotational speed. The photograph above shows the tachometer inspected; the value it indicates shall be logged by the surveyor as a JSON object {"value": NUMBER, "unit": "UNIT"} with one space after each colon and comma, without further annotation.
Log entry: {"value": 10000, "unit": "rpm"}
